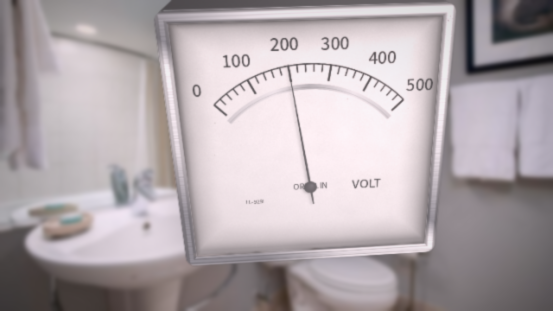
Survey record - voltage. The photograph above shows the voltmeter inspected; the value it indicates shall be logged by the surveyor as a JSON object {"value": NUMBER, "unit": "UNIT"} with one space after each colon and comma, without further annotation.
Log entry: {"value": 200, "unit": "V"}
